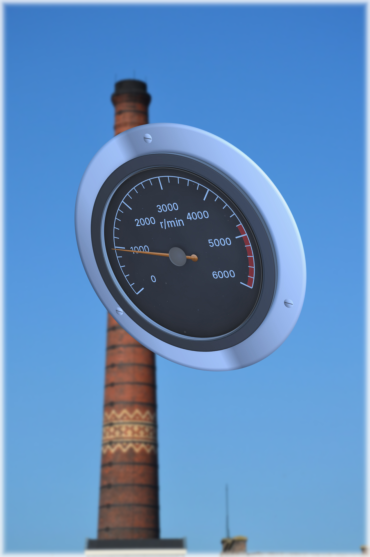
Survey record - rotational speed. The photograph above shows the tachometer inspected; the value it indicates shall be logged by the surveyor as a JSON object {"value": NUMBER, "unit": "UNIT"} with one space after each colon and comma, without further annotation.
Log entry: {"value": 1000, "unit": "rpm"}
